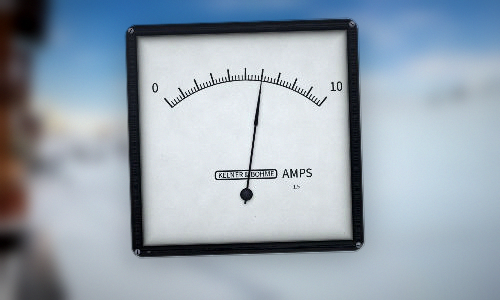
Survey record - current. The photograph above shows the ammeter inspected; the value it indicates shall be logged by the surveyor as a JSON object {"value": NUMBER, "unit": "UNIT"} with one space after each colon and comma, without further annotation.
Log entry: {"value": 6, "unit": "A"}
